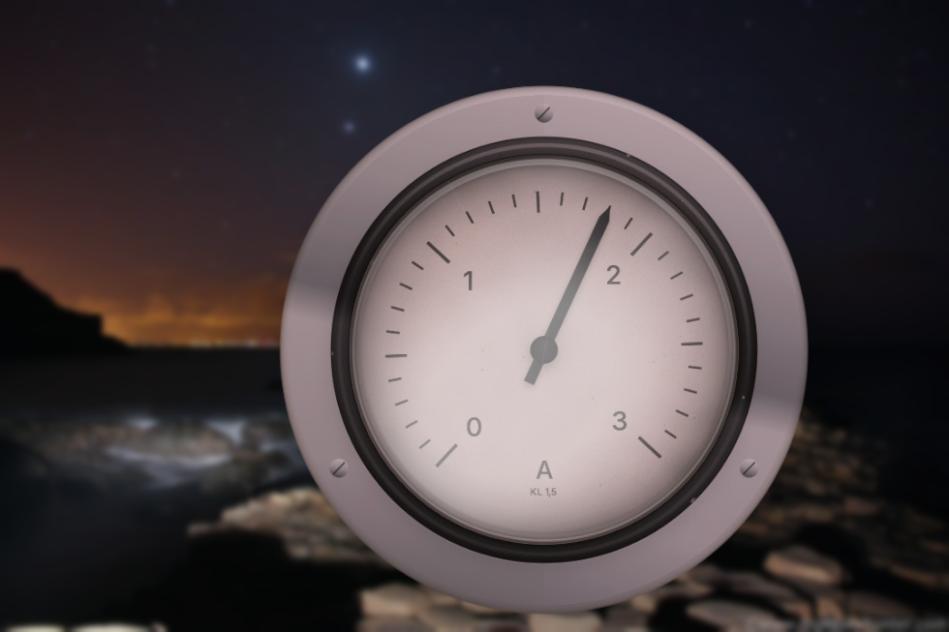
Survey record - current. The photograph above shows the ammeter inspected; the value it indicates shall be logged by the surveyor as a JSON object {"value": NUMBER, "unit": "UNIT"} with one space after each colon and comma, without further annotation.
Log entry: {"value": 1.8, "unit": "A"}
